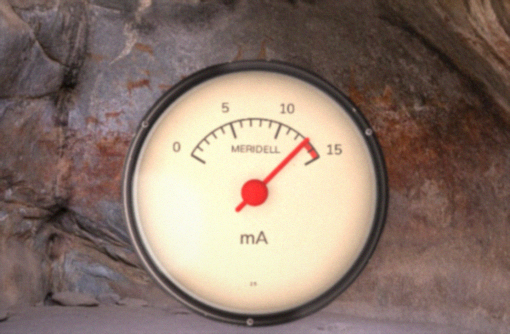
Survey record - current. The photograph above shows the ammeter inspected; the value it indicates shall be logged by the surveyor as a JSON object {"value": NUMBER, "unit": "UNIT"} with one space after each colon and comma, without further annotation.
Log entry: {"value": 13, "unit": "mA"}
